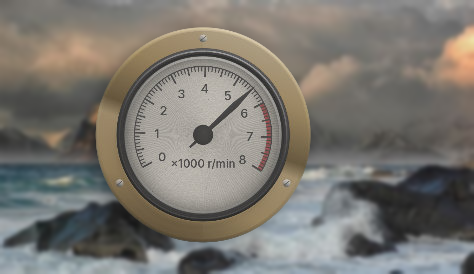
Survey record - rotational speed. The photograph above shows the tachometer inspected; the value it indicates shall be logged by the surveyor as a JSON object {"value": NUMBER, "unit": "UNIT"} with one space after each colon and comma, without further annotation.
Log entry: {"value": 5500, "unit": "rpm"}
